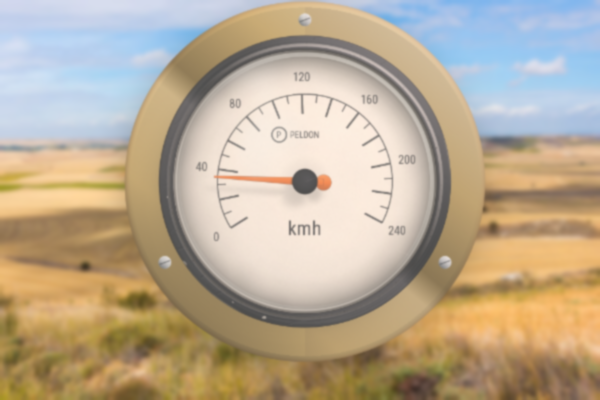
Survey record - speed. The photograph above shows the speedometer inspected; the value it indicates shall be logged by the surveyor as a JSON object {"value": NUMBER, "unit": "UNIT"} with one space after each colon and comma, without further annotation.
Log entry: {"value": 35, "unit": "km/h"}
